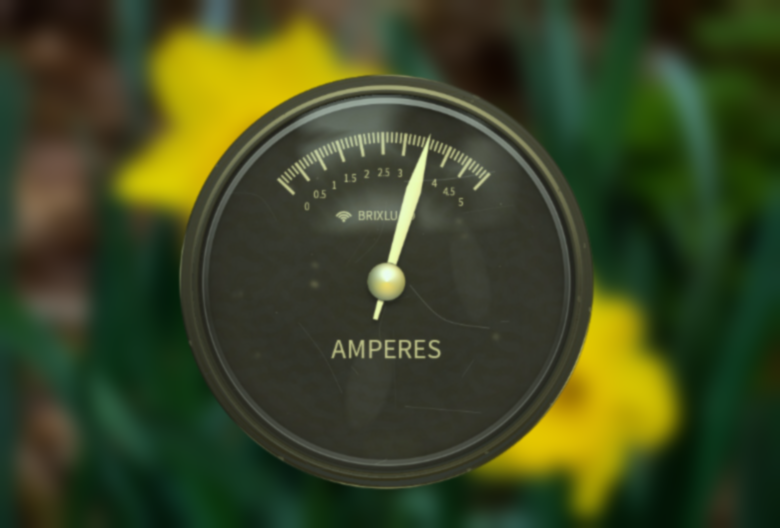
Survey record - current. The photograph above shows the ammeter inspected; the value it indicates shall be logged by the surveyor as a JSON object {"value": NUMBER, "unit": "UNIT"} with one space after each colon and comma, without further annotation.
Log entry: {"value": 3.5, "unit": "A"}
